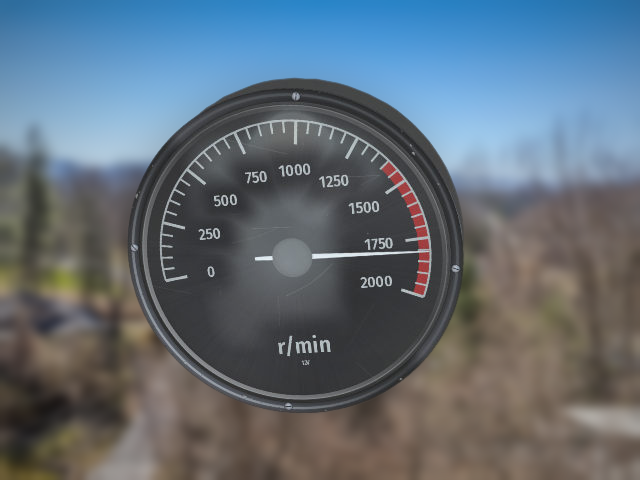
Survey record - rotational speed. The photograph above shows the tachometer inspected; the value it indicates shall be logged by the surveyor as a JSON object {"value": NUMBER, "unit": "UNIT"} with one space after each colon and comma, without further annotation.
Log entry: {"value": 1800, "unit": "rpm"}
